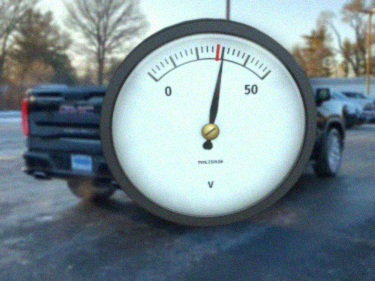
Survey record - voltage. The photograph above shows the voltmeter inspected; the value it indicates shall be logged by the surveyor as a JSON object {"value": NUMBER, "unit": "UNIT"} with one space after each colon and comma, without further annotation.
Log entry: {"value": 30, "unit": "V"}
